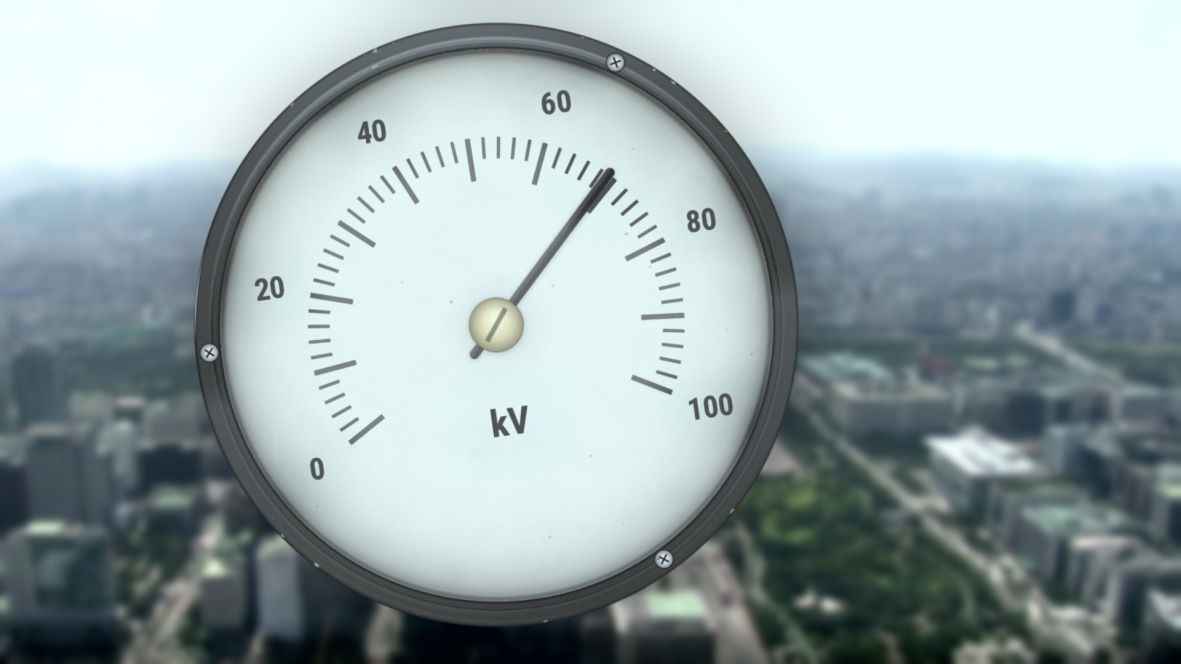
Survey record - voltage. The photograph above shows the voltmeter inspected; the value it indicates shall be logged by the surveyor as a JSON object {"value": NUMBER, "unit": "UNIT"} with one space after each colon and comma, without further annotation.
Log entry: {"value": 69, "unit": "kV"}
